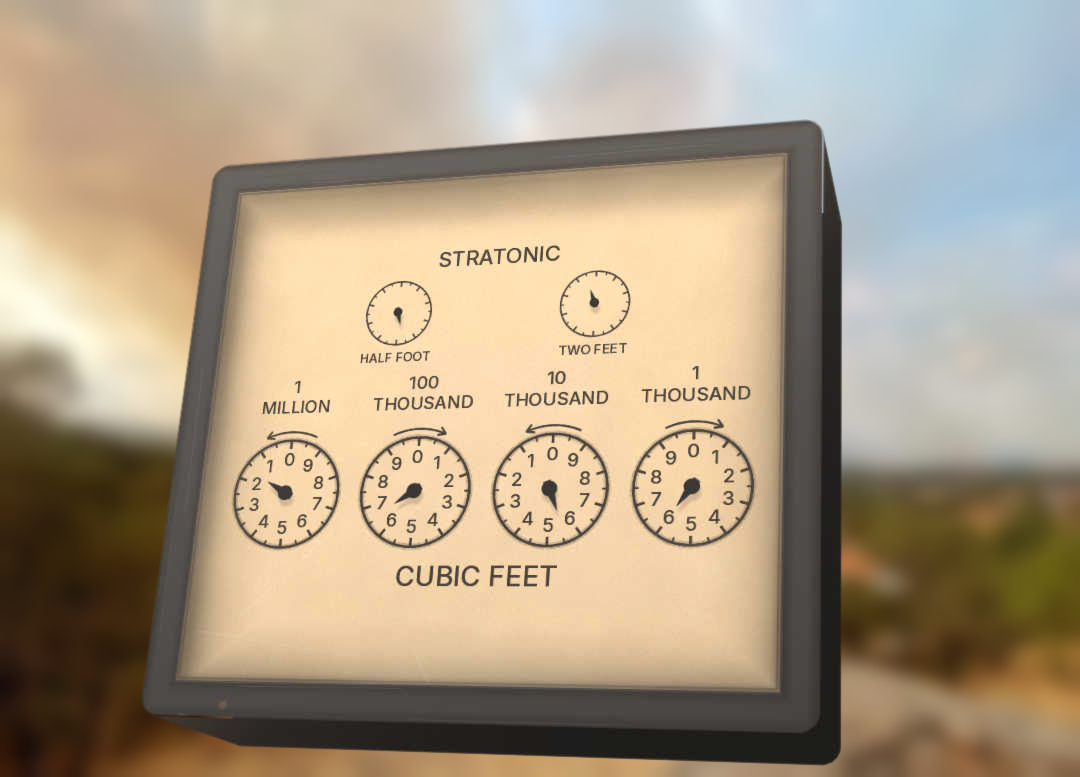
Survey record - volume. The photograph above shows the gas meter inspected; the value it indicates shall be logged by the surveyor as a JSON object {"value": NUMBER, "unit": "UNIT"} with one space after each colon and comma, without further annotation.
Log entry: {"value": 165600, "unit": "ft³"}
